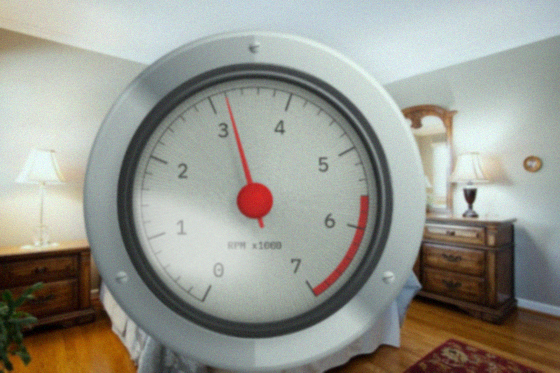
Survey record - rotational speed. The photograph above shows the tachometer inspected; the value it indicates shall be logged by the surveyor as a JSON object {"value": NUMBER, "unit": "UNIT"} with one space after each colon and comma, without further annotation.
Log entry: {"value": 3200, "unit": "rpm"}
